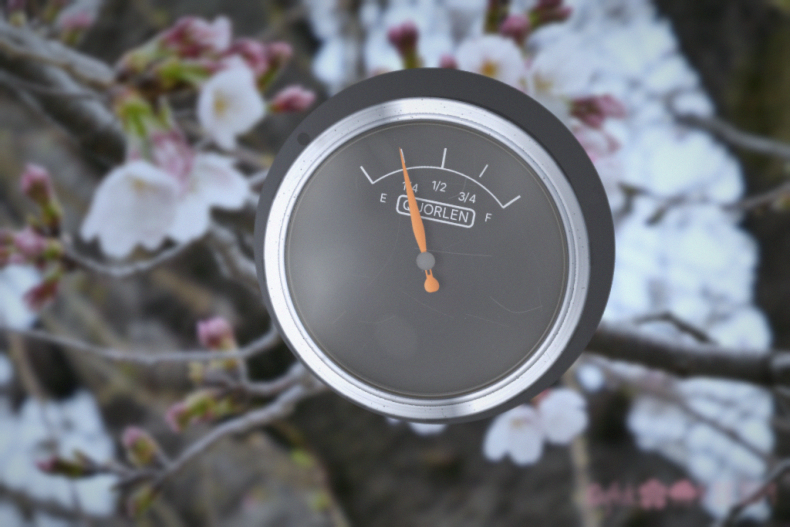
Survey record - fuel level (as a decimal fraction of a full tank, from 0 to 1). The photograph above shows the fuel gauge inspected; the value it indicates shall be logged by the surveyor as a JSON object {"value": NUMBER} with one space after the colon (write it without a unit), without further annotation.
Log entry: {"value": 0.25}
